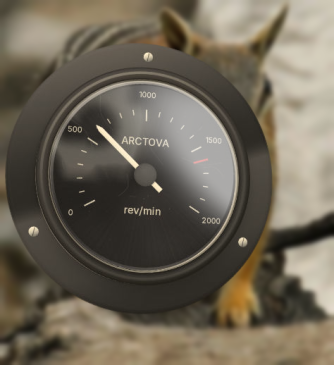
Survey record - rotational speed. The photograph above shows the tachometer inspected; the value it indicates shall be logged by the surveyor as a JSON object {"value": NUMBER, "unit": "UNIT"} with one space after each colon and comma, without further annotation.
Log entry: {"value": 600, "unit": "rpm"}
